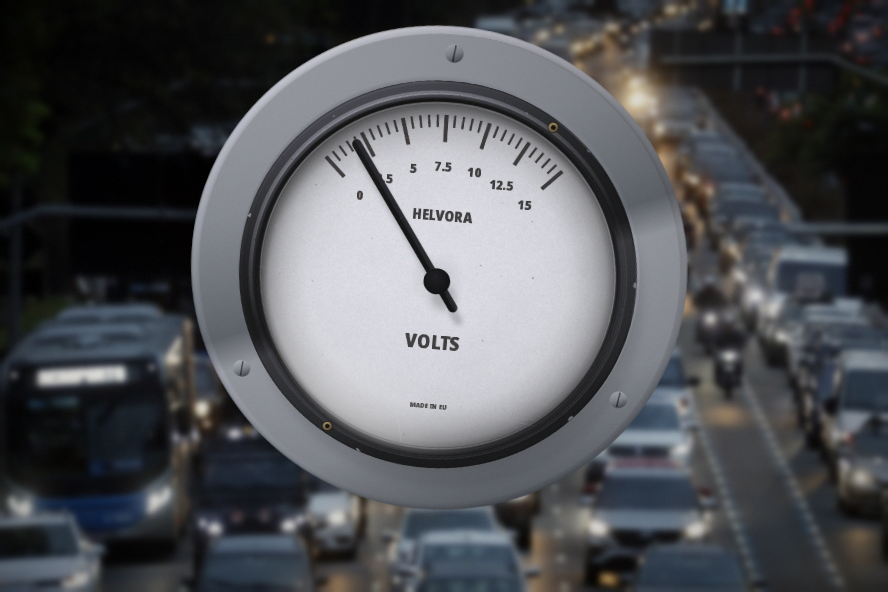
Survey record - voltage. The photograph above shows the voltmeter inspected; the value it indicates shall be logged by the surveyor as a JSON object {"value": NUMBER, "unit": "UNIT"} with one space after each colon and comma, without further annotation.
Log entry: {"value": 2, "unit": "V"}
